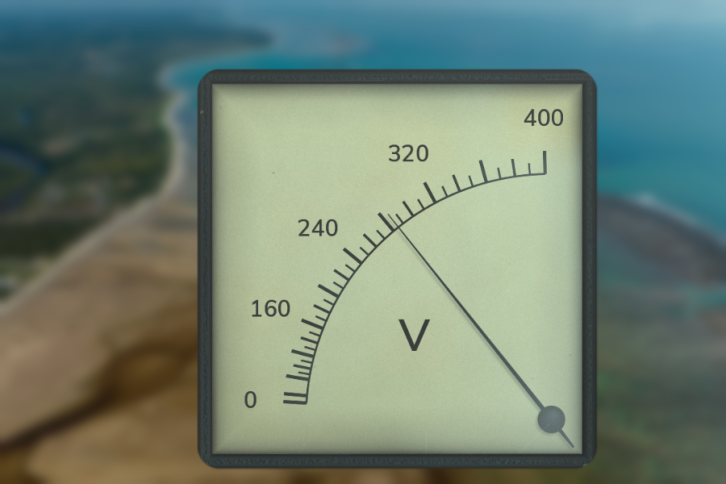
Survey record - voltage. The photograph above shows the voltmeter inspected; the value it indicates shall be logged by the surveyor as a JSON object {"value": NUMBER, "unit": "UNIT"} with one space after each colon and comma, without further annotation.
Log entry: {"value": 285, "unit": "V"}
